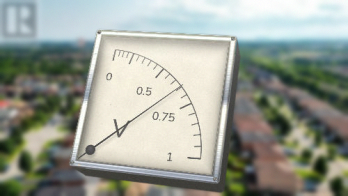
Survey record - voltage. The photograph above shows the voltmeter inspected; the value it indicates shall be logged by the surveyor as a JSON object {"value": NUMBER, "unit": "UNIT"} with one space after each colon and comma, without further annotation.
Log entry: {"value": 0.65, "unit": "V"}
